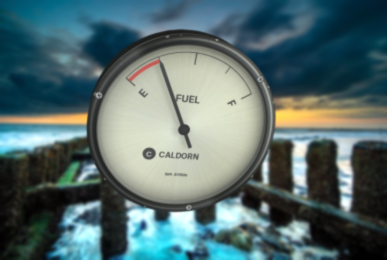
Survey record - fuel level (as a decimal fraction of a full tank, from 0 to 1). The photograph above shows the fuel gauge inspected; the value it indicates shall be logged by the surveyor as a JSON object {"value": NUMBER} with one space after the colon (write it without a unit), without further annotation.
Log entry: {"value": 0.25}
